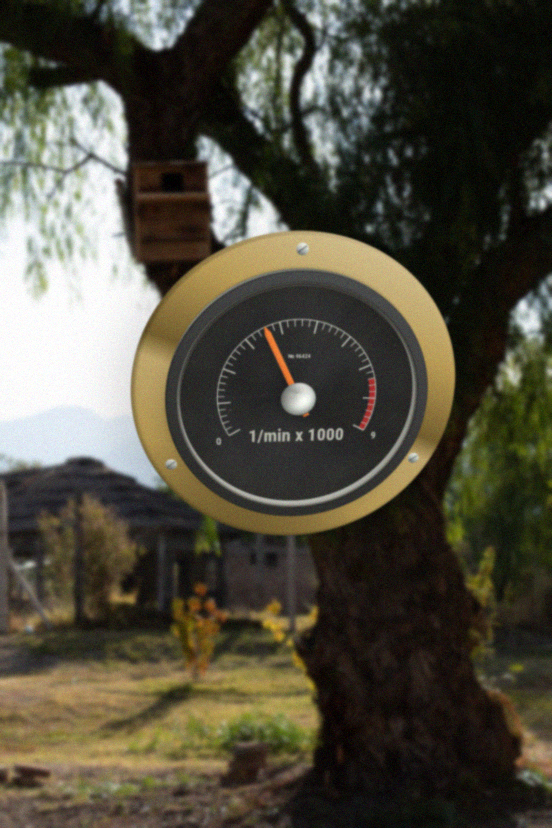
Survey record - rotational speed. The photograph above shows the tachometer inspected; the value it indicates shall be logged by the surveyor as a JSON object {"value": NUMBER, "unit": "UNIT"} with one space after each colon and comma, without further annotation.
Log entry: {"value": 3600, "unit": "rpm"}
